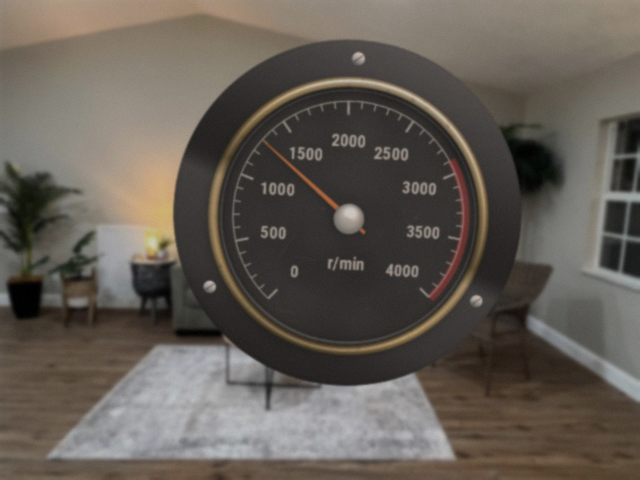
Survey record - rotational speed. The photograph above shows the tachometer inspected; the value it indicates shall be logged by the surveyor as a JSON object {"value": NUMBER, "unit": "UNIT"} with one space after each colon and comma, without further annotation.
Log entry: {"value": 1300, "unit": "rpm"}
